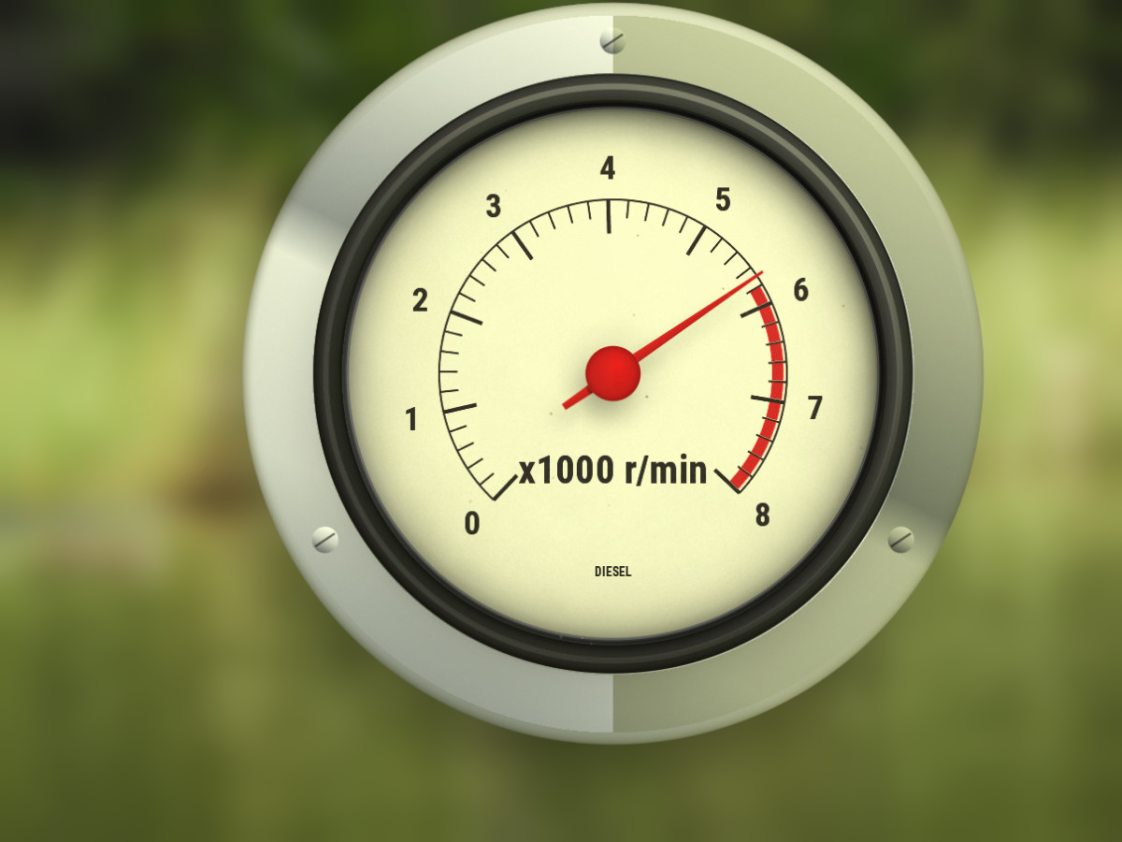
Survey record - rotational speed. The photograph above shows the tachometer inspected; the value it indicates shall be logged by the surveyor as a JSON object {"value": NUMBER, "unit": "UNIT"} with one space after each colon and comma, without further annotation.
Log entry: {"value": 5700, "unit": "rpm"}
